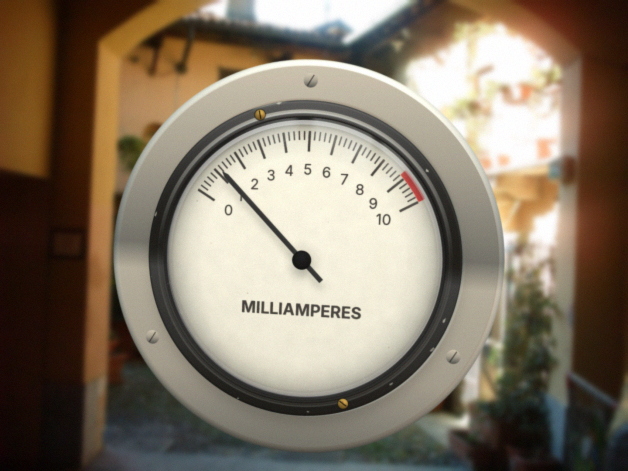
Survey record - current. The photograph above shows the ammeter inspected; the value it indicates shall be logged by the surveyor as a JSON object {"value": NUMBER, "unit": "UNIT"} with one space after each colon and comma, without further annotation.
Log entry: {"value": 1.2, "unit": "mA"}
